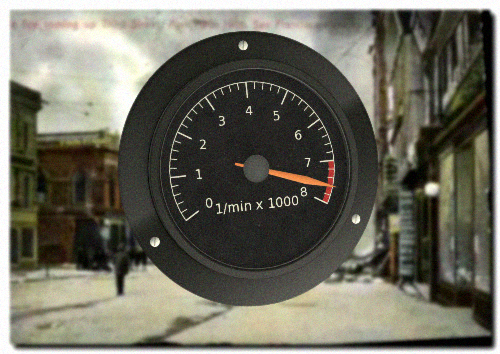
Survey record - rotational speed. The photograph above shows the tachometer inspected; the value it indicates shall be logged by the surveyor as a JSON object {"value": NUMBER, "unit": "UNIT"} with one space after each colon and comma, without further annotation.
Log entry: {"value": 7600, "unit": "rpm"}
